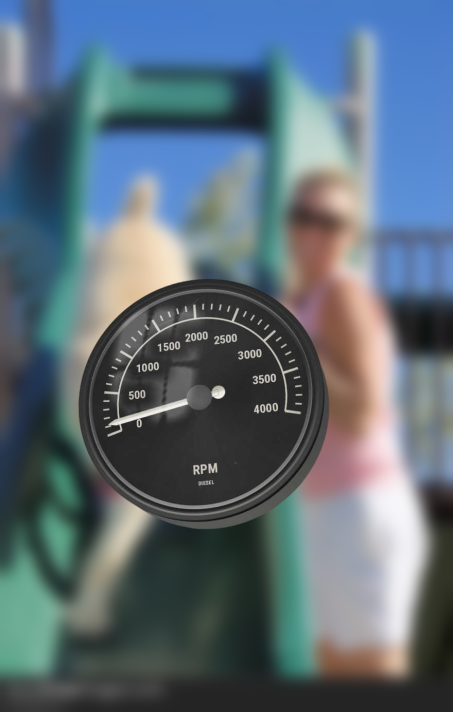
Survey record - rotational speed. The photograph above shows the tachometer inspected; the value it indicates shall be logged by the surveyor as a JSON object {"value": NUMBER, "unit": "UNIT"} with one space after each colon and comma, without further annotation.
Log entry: {"value": 100, "unit": "rpm"}
